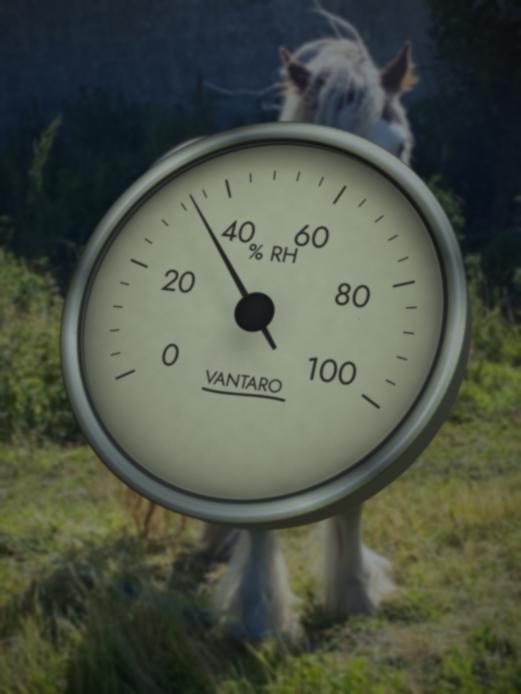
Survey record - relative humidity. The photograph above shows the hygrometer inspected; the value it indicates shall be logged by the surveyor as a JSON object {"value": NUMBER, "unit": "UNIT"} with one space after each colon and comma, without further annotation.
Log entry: {"value": 34, "unit": "%"}
